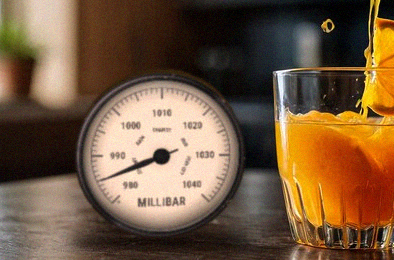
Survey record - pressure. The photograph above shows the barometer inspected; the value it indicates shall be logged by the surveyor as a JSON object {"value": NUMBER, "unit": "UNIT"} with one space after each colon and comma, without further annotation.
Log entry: {"value": 985, "unit": "mbar"}
